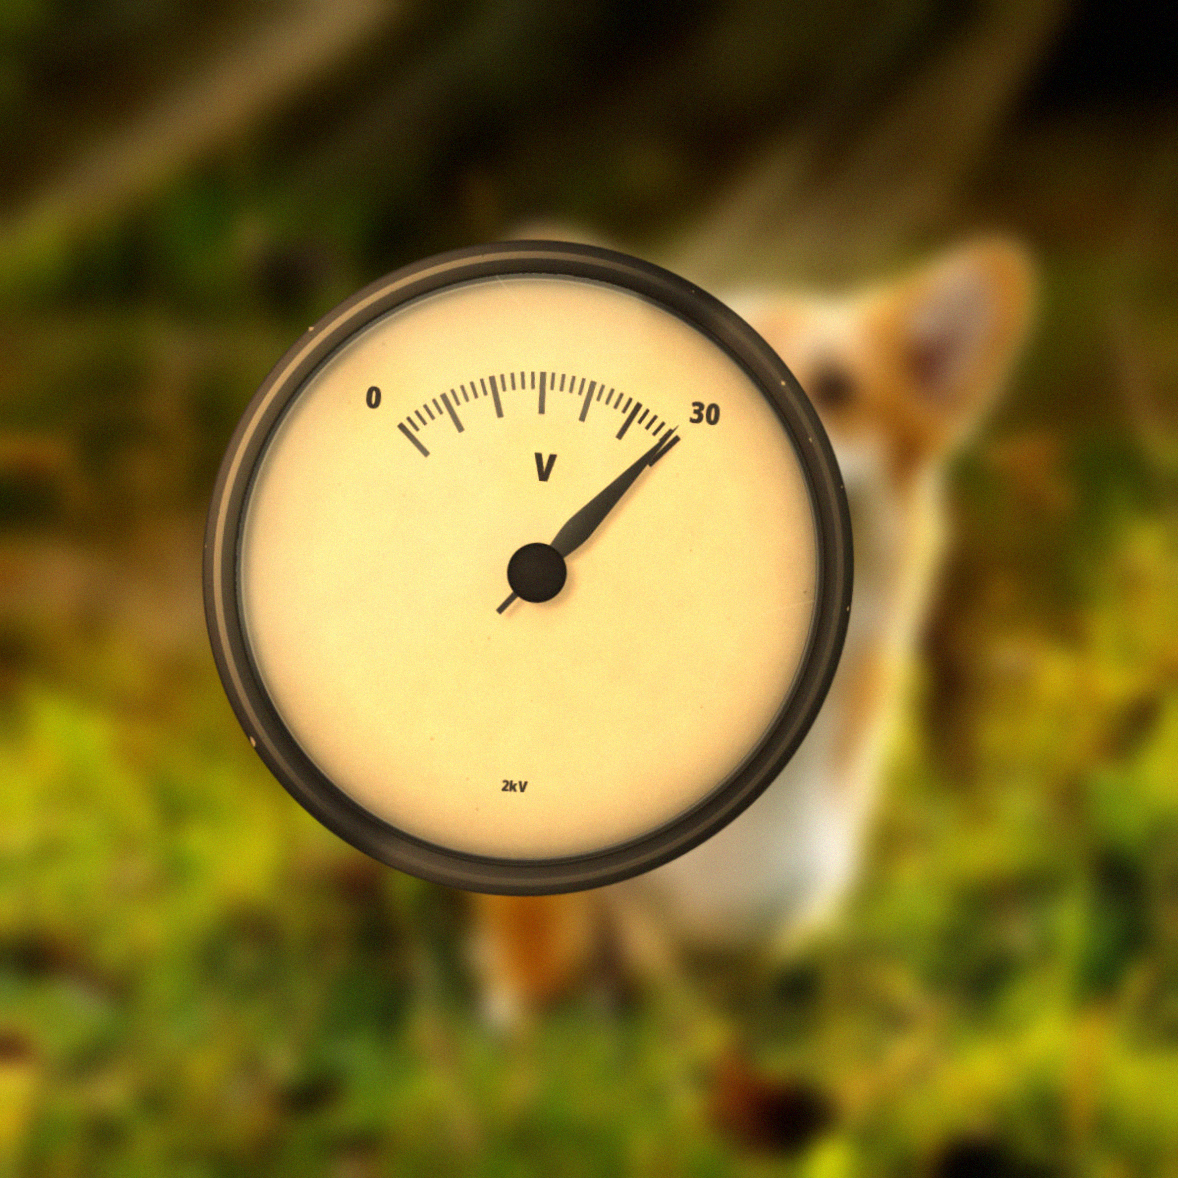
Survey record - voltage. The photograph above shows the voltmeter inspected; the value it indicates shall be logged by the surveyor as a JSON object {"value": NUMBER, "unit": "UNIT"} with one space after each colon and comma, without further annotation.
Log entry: {"value": 29, "unit": "V"}
